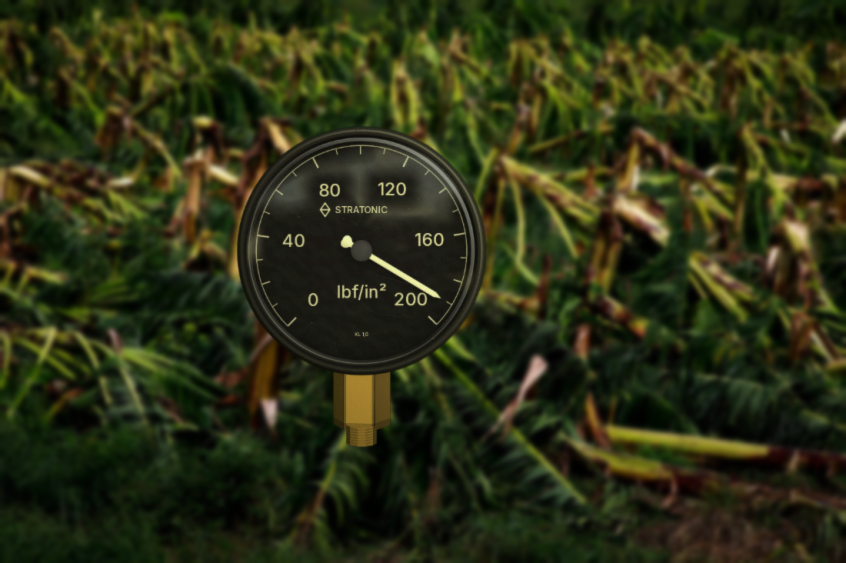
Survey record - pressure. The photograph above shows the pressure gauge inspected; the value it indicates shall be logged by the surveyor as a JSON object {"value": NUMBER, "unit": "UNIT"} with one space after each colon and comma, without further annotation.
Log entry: {"value": 190, "unit": "psi"}
